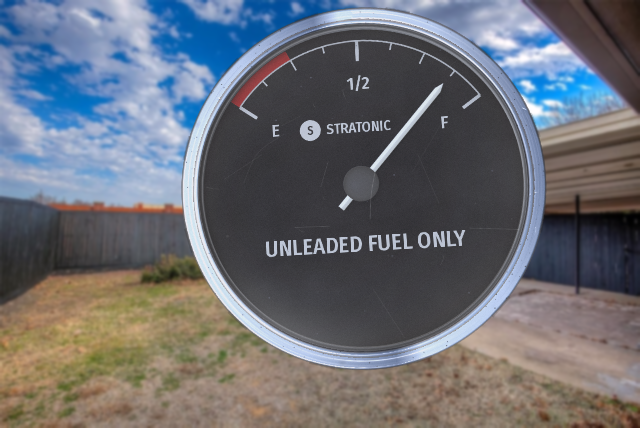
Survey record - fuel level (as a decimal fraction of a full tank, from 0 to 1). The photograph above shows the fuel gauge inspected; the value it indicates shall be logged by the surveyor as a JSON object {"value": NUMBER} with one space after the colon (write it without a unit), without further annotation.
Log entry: {"value": 0.875}
